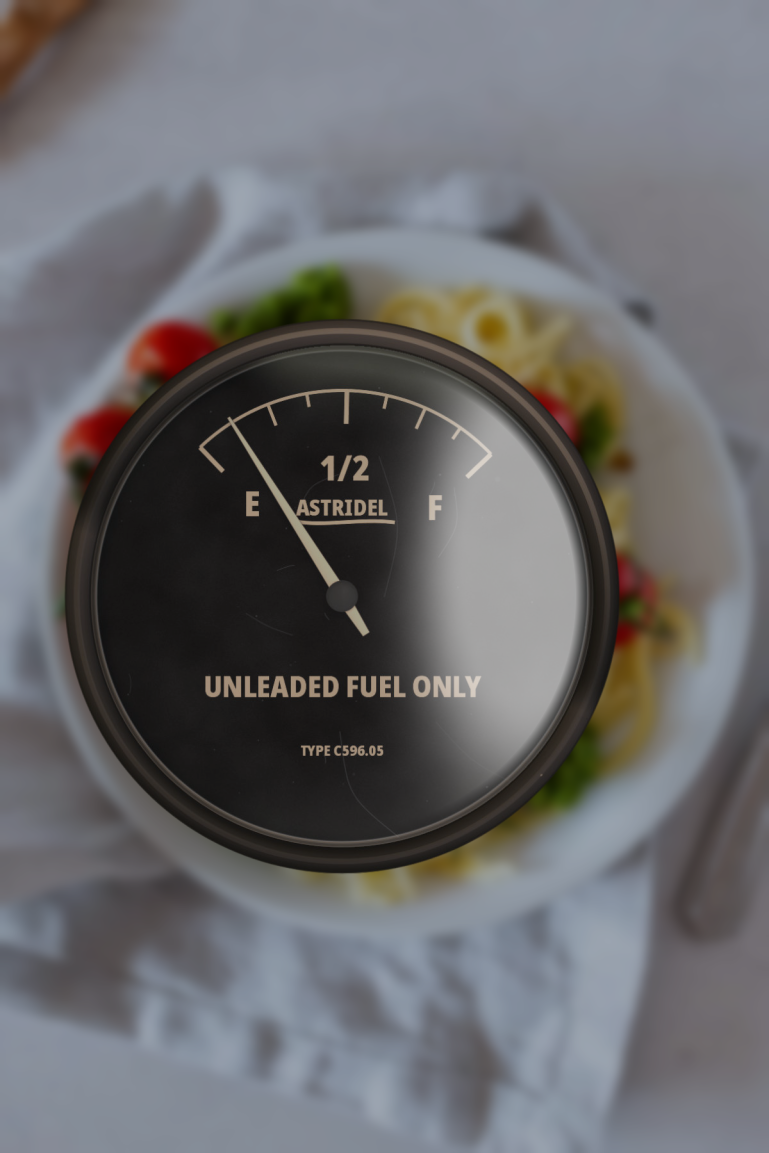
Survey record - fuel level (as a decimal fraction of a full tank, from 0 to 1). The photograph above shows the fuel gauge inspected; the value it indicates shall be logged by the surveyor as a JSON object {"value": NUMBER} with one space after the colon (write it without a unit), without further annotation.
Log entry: {"value": 0.125}
